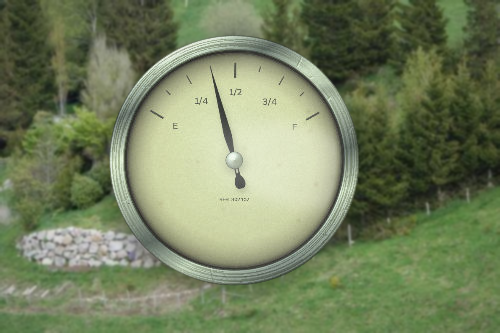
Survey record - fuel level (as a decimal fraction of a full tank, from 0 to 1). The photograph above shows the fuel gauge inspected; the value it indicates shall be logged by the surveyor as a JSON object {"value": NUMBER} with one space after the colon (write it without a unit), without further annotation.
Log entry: {"value": 0.375}
